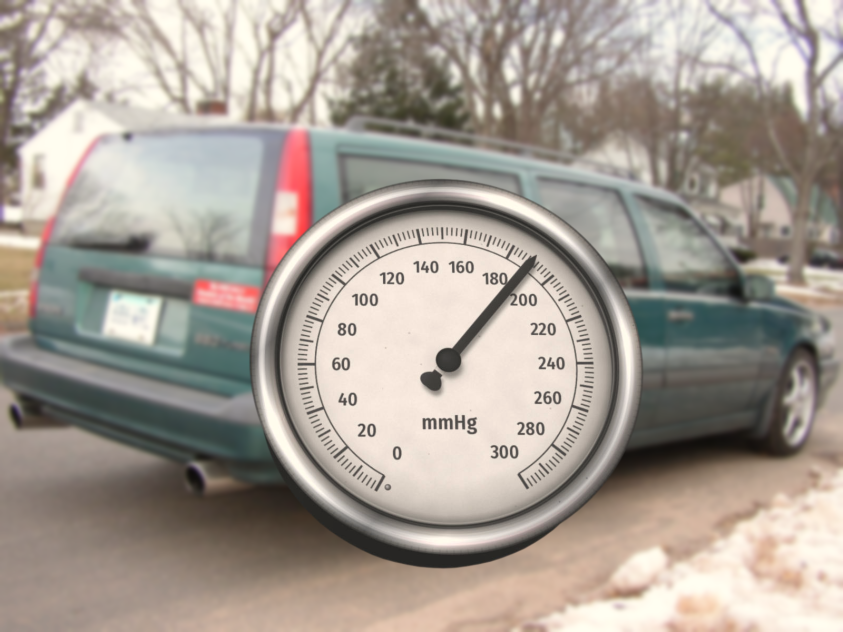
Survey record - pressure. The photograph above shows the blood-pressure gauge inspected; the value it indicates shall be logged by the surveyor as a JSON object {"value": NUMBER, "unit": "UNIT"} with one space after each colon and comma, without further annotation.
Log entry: {"value": 190, "unit": "mmHg"}
